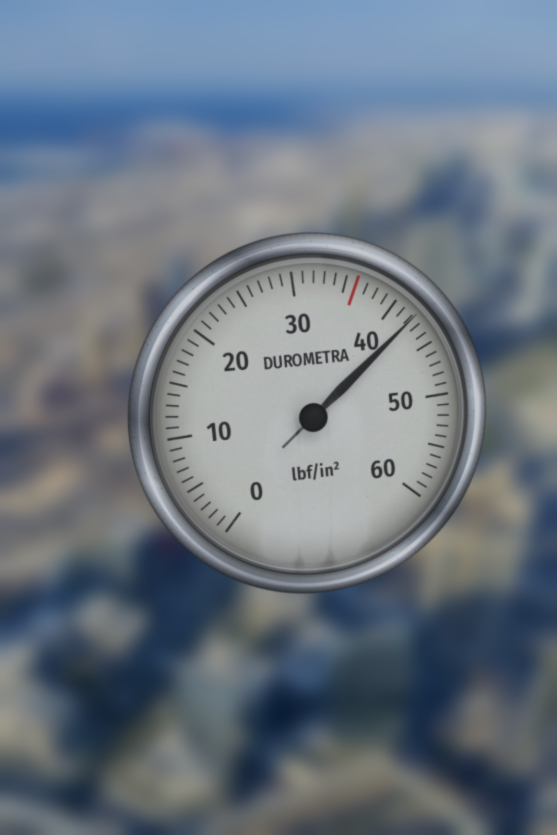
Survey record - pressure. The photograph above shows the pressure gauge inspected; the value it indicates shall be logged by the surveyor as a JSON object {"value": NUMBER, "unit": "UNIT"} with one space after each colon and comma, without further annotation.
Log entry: {"value": 42, "unit": "psi"}
